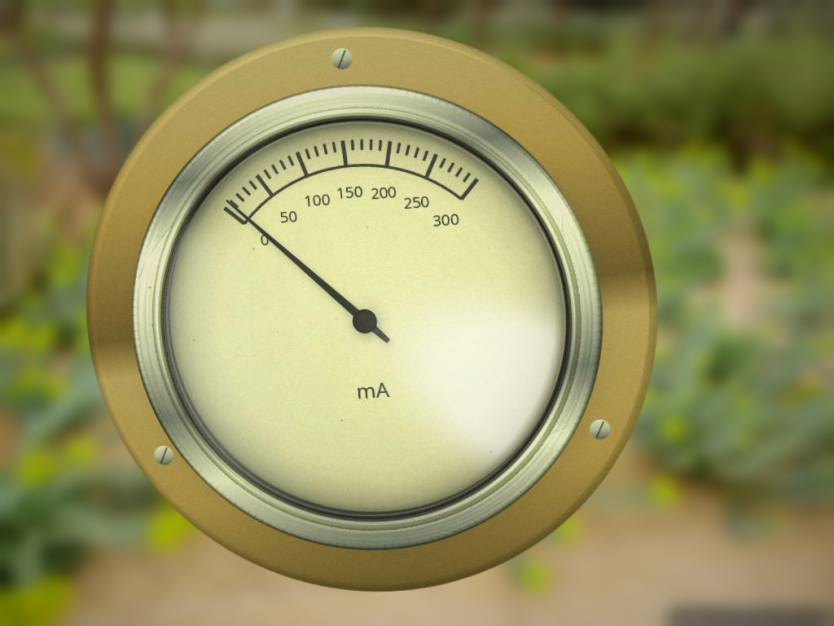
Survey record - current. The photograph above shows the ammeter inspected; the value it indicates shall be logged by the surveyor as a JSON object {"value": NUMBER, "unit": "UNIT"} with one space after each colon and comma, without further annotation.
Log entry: {"value": 10, "unit": "mA"}
